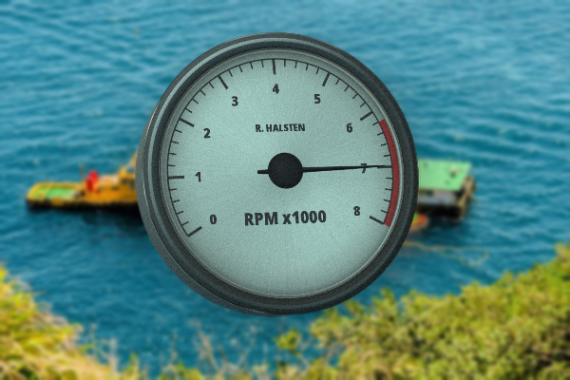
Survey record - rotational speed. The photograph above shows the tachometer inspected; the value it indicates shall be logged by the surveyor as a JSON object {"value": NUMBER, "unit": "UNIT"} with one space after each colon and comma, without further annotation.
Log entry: {"value": 7000, "unit": "rpm"}
